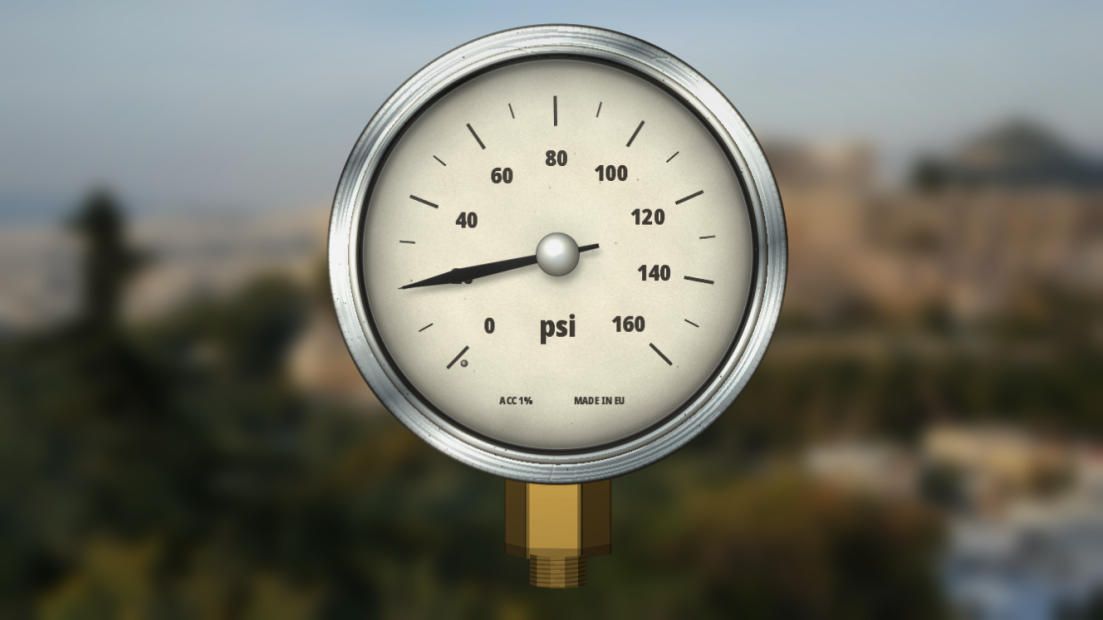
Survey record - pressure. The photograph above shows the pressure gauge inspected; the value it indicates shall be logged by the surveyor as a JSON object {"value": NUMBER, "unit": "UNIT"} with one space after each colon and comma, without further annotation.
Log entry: {"value": 20, "unit": "psi"}
